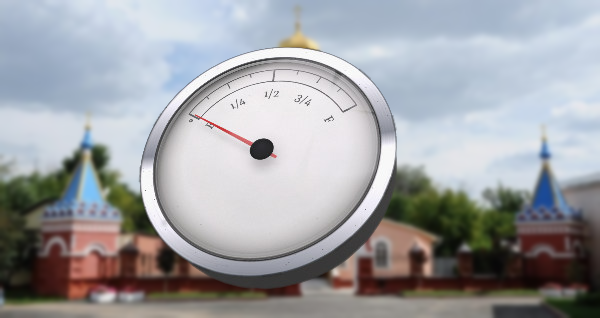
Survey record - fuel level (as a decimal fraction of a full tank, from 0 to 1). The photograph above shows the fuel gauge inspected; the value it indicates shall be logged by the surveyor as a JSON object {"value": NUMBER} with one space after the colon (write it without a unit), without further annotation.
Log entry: {"value": 0}
